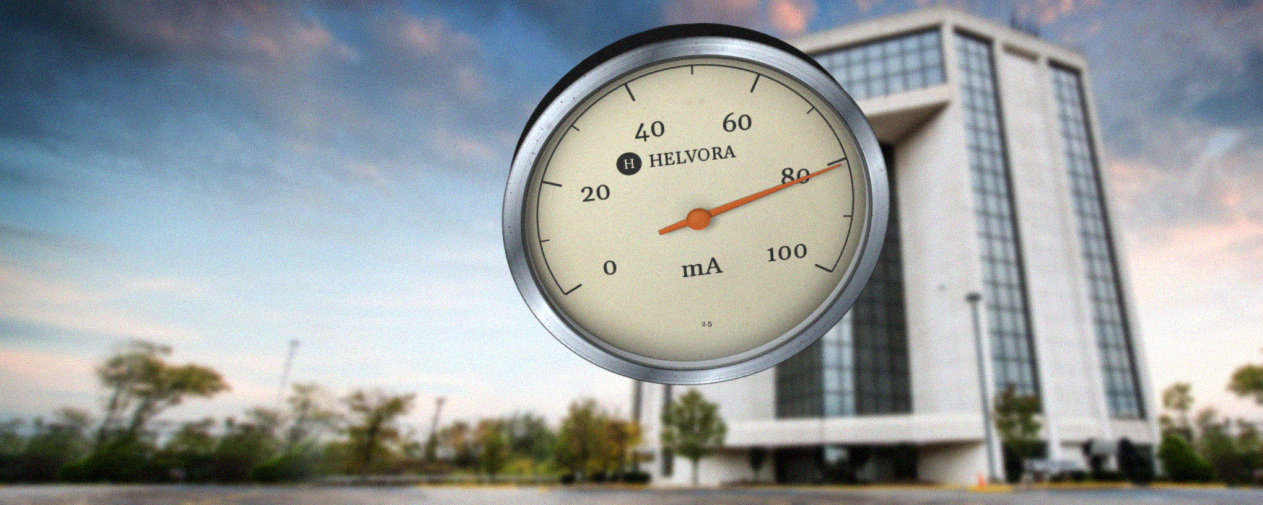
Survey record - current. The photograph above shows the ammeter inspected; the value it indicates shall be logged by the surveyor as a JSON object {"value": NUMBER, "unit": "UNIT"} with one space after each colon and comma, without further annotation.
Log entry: {"value": 80, "unit": "mA"}
